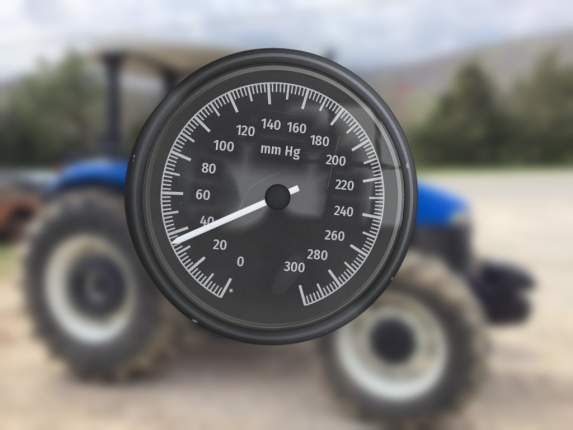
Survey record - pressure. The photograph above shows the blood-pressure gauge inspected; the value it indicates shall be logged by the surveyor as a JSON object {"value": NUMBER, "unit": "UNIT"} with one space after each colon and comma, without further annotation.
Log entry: {"value": 36, "unit": "mmHg"}
